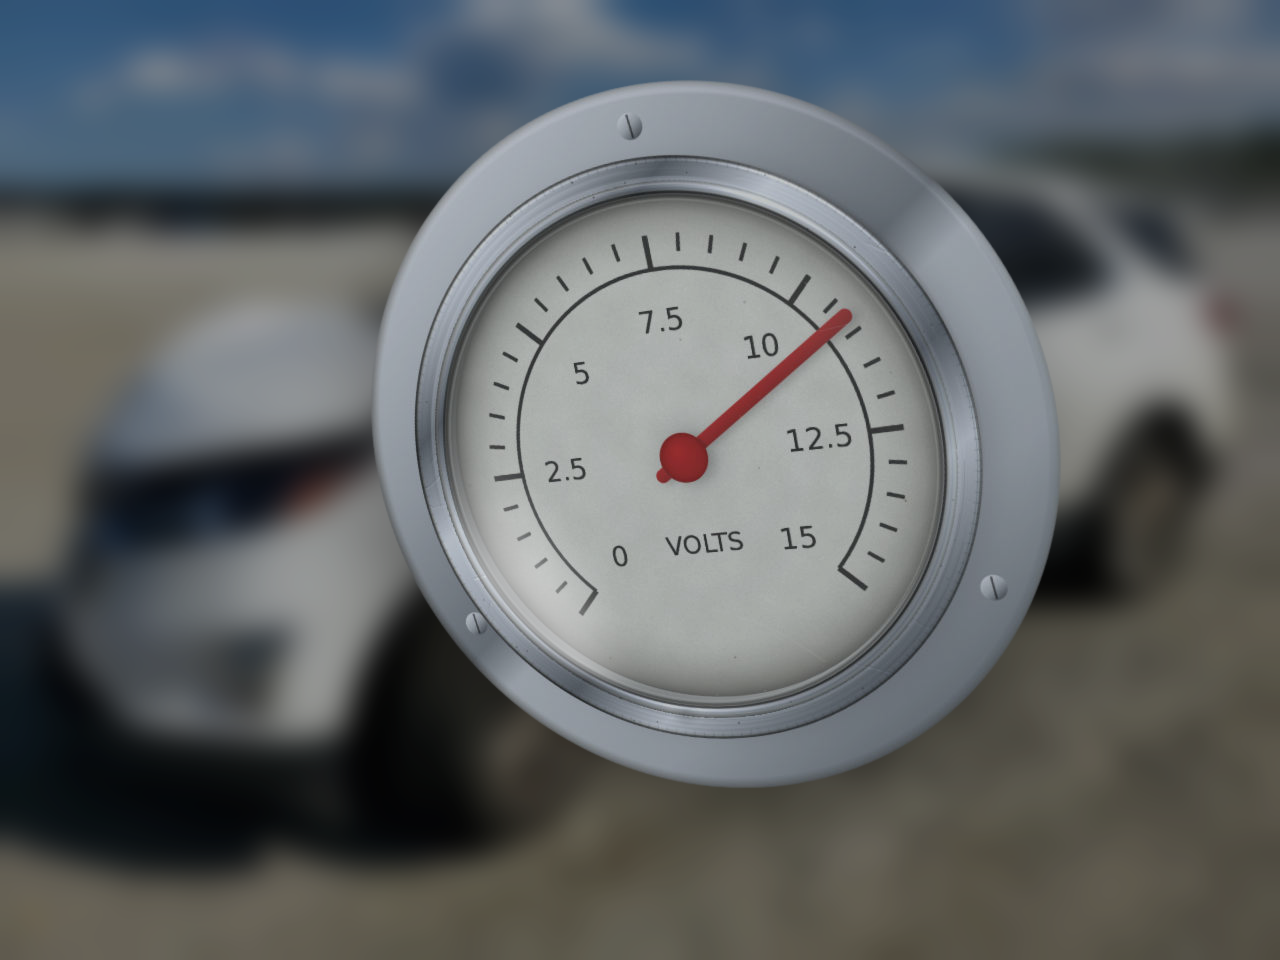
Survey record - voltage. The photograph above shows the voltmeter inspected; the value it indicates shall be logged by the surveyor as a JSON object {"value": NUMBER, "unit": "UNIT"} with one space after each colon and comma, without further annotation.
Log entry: {"value": 10.75, "unit": "V"}
